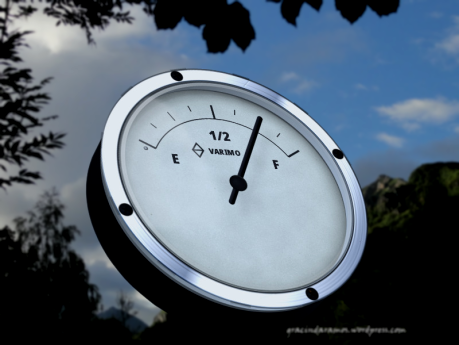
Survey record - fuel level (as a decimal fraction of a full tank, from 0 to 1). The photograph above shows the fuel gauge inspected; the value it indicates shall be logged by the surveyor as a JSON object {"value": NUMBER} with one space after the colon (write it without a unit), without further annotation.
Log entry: {"value": 0.75}
